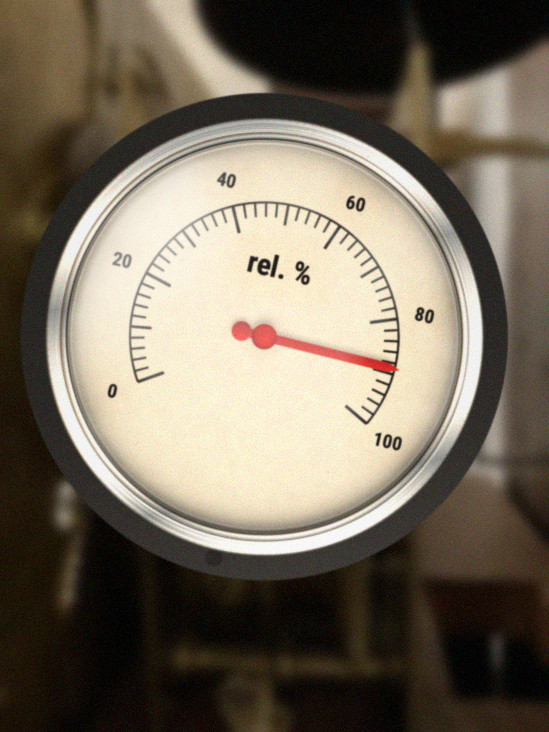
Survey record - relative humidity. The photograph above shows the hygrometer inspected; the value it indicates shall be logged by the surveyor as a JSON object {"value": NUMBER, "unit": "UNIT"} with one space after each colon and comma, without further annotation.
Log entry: {"value": 89, "unit": "%"}
